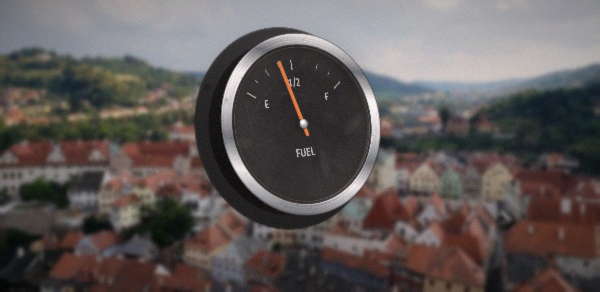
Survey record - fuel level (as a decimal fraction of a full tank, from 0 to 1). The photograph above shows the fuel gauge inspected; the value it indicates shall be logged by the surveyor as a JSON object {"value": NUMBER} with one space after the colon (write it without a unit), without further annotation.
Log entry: {"value": 0.375}
